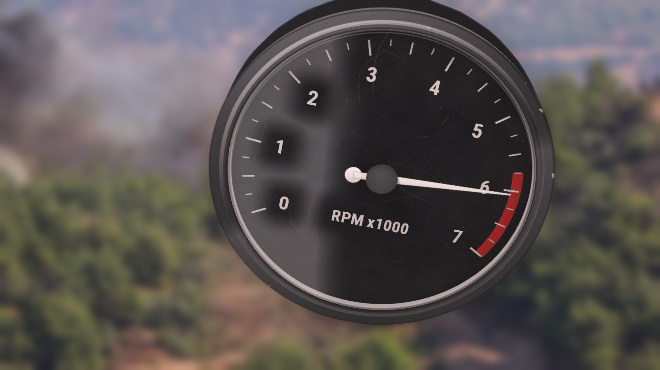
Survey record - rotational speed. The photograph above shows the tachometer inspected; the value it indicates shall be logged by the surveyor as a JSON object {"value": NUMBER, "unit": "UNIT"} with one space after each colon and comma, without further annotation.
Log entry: {"value": 6000, "unit": "rpm"}
